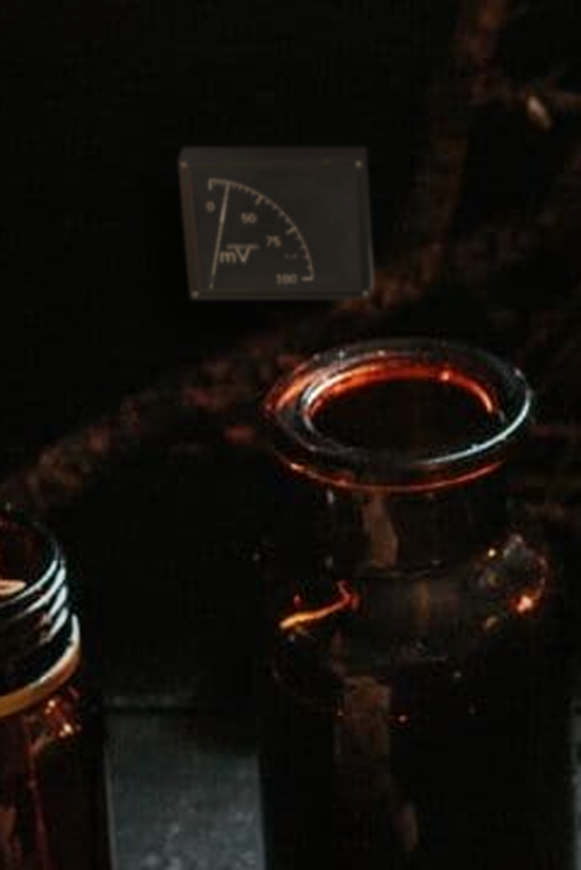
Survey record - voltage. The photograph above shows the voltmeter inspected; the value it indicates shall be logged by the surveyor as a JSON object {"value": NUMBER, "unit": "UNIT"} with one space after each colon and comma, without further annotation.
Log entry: {"value": 25, "unit": "mV"}
